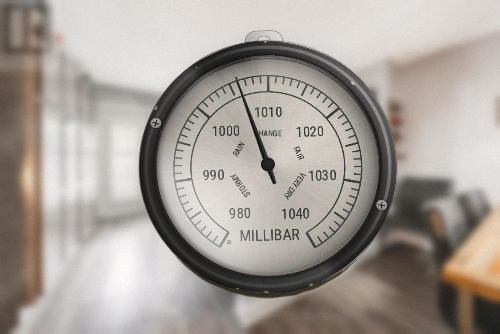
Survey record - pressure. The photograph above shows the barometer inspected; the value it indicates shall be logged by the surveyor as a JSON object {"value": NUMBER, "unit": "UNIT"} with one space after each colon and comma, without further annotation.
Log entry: {"value": 1006, "unit": "mbar"}
